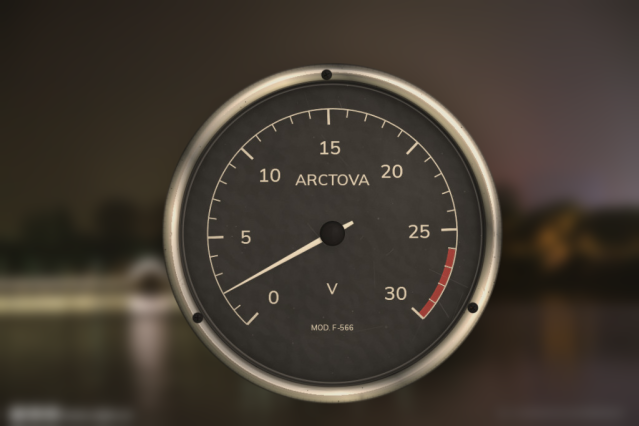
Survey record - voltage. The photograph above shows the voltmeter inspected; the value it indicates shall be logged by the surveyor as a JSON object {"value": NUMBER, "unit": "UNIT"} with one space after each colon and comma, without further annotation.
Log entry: {"value": 2, "unit": "V"}
